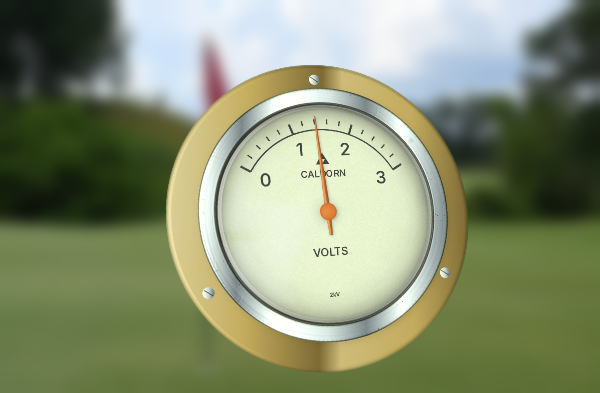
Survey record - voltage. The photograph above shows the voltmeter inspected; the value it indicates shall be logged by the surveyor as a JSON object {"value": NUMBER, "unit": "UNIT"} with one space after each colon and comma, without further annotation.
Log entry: {"value": 1.4, "unit": "V"}
